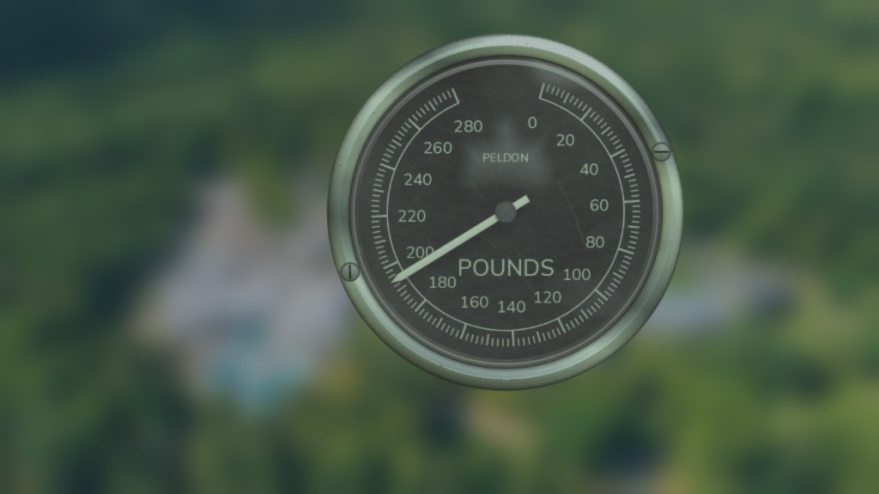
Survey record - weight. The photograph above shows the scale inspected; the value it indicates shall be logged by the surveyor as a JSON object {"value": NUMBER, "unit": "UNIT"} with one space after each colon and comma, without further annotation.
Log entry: {"value": 194, "unit": "lb"}
